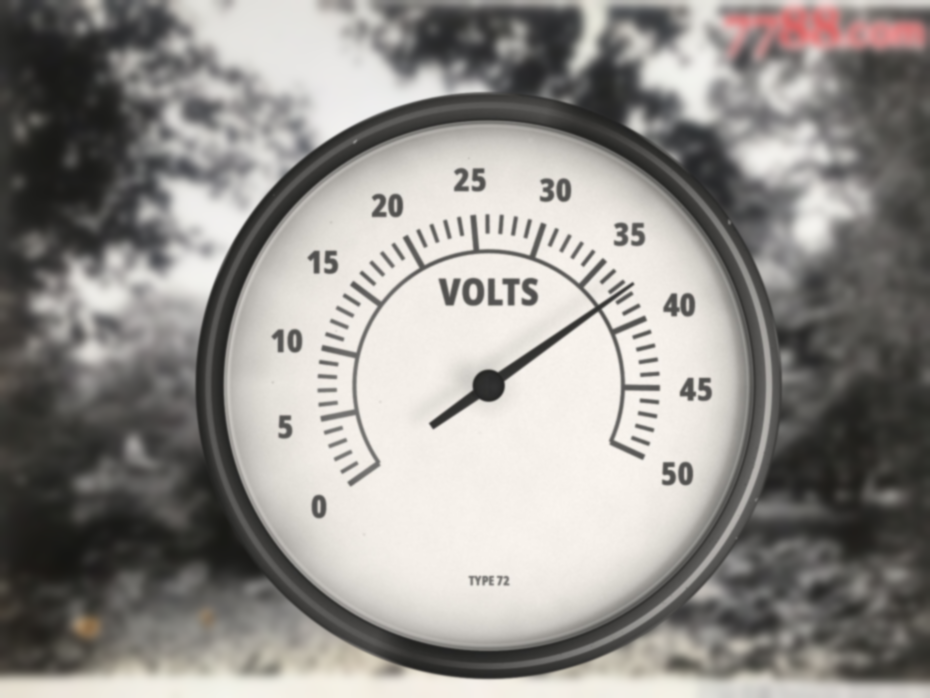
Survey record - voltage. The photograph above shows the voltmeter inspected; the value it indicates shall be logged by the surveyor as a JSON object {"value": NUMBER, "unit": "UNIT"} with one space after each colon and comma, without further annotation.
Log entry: {"value": 37.5, "unit": "V"}
